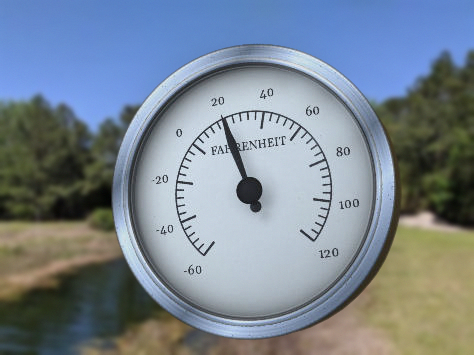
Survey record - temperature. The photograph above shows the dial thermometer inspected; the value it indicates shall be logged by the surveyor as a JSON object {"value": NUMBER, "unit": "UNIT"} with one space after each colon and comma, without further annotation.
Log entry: {"value": 20, "unit": "°F"}
